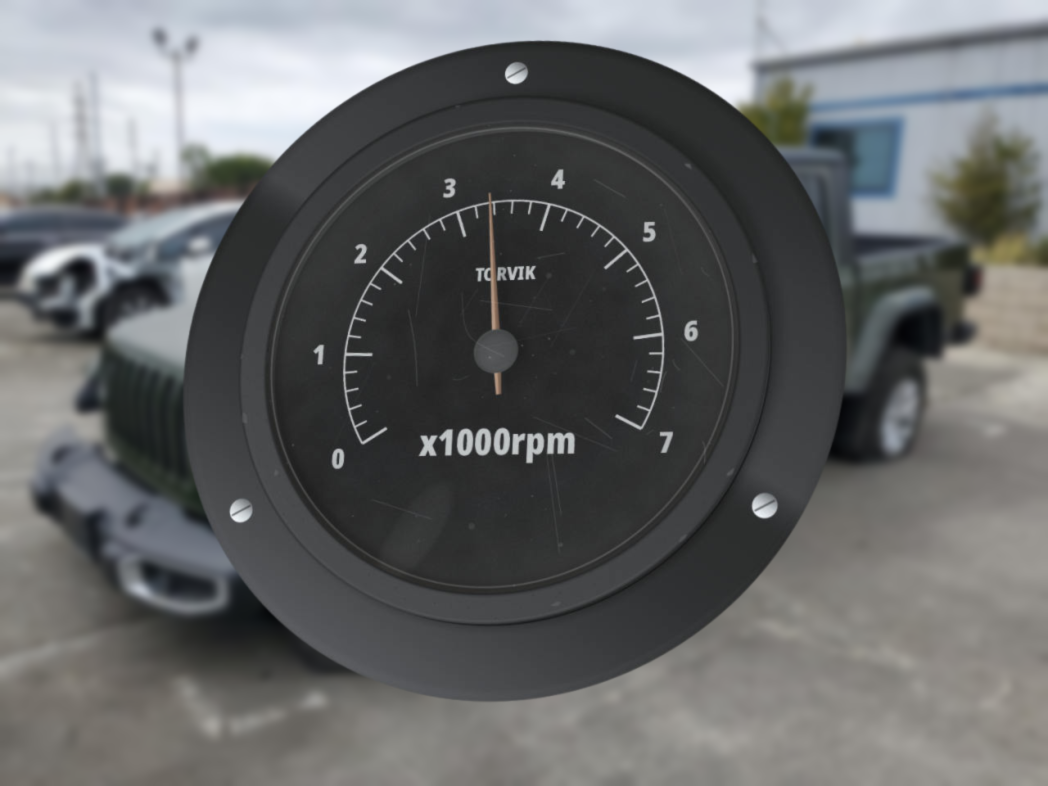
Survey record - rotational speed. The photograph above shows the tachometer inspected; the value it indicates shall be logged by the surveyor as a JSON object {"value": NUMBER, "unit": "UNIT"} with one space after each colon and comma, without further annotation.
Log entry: {"value": 3400, "unit": "rpm"}
